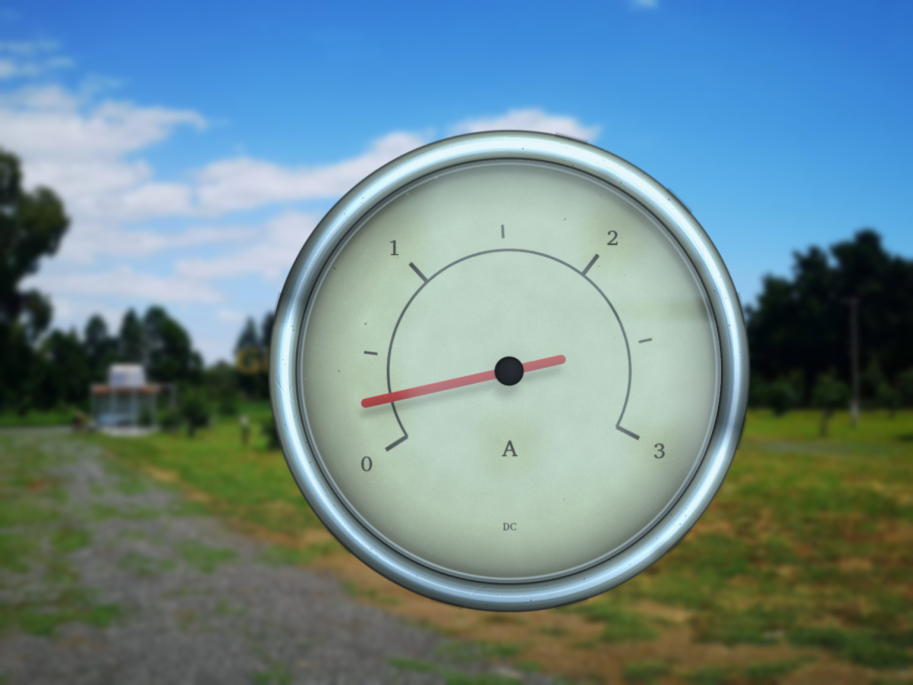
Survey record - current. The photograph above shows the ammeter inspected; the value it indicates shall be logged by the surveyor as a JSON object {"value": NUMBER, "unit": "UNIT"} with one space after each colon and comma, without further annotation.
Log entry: {"value": 0.25, "unit": "A"}
